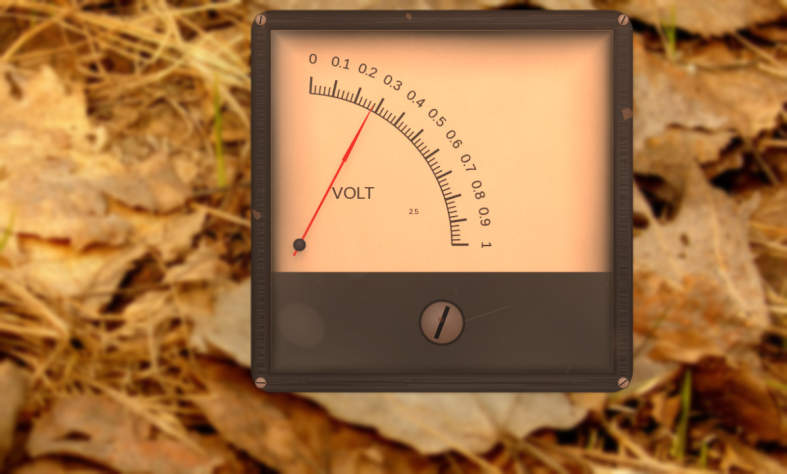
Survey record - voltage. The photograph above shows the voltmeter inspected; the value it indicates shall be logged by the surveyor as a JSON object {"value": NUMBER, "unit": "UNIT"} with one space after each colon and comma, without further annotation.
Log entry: {"value": 0.28, "unit": "V"}
